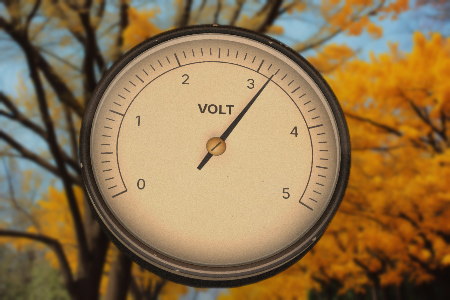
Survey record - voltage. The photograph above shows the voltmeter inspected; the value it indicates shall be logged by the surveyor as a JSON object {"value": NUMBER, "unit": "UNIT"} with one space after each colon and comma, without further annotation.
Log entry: {"value": 3.2, "unit": "V"}
